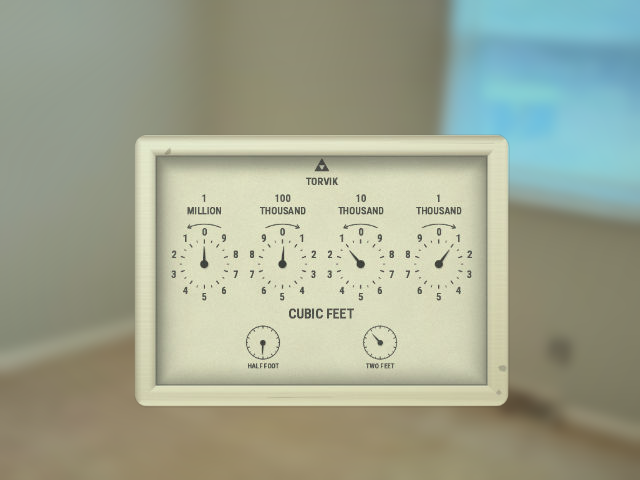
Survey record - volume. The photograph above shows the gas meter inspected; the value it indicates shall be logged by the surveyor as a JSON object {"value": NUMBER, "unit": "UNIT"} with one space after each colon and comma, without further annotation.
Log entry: {"value": 1100, "unit": "ft³"}
